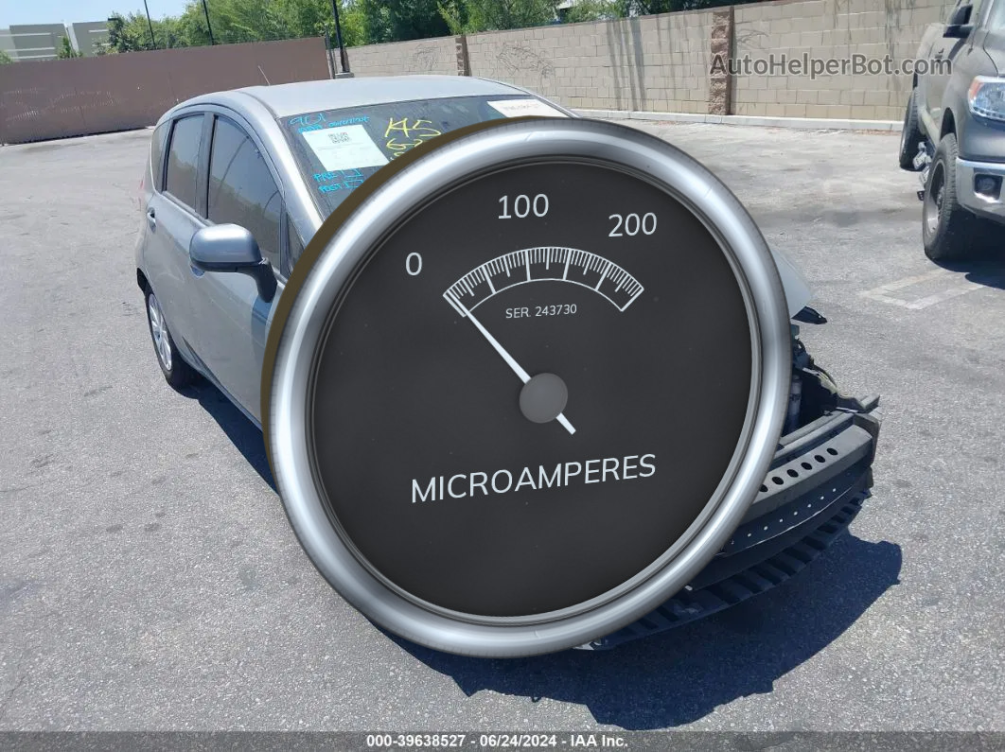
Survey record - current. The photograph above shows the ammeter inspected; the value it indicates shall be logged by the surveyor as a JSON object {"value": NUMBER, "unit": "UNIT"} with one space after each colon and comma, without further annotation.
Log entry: {"value": 5, "unit": "µA"}
